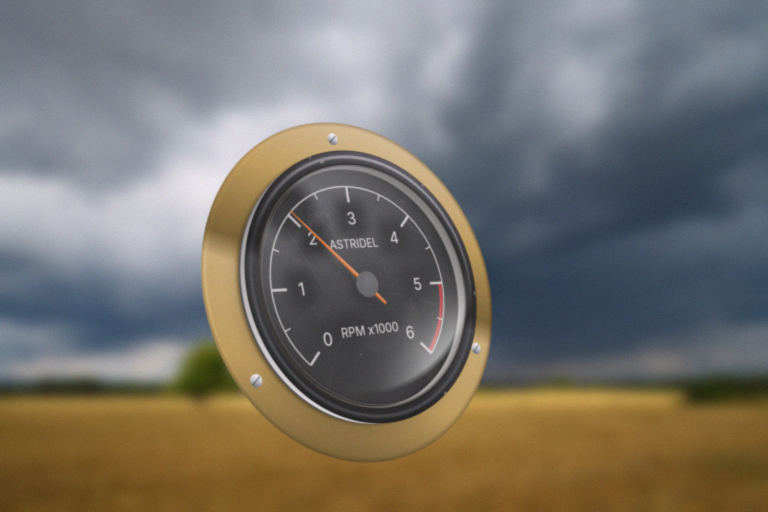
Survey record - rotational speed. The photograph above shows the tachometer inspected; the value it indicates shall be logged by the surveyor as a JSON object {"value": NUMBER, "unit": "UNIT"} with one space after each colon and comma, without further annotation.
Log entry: {"value": 2000, "unit": "rpm"}
